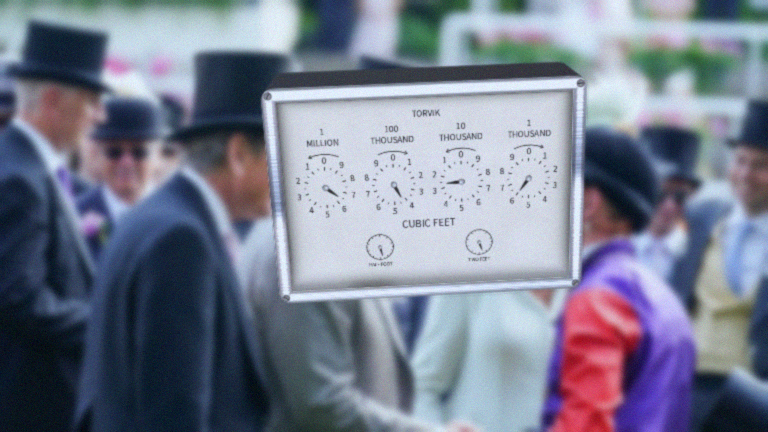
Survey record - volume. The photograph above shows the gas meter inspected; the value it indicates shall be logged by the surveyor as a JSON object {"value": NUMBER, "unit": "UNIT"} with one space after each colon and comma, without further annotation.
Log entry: {"value": 642600, "unit": "ft³"}
